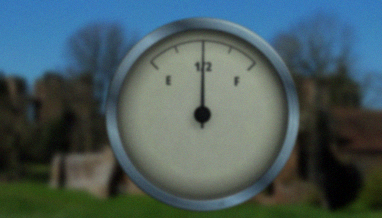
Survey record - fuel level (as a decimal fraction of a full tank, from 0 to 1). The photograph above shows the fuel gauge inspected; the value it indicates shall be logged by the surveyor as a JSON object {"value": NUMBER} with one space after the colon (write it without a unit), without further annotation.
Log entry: {"value": 0.5}
